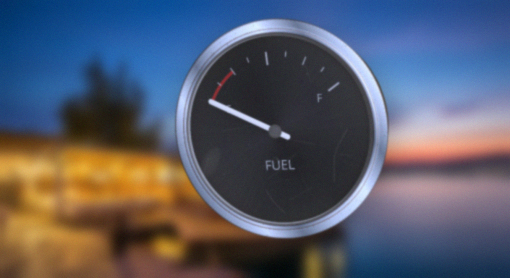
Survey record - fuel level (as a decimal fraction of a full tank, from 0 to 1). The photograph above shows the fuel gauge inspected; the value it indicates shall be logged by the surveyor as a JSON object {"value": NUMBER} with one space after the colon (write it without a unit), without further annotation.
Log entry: {"value": 0}
